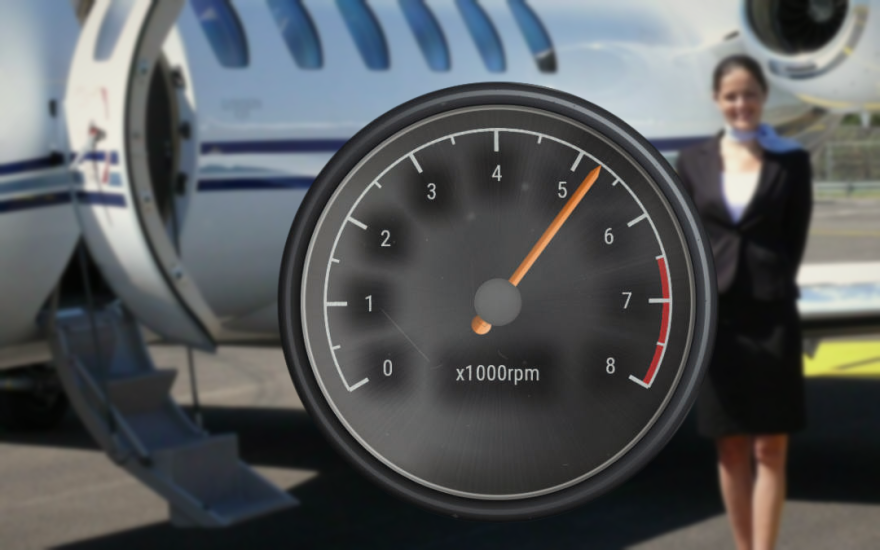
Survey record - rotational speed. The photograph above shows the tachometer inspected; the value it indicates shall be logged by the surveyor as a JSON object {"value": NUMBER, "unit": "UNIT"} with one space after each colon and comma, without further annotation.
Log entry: {"value": 5250, "unit": "rpm"}
